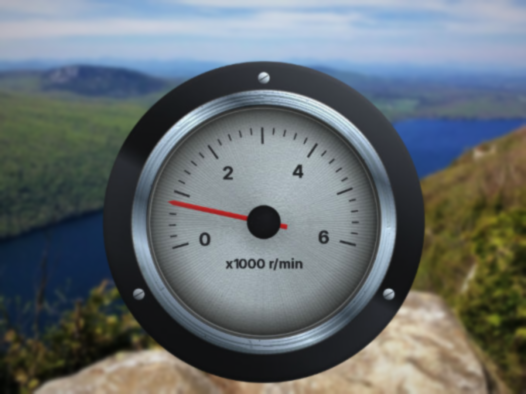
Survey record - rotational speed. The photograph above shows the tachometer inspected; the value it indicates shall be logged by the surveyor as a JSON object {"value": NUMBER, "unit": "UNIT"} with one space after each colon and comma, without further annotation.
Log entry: {"value": 800, "unit": "rpm"}
